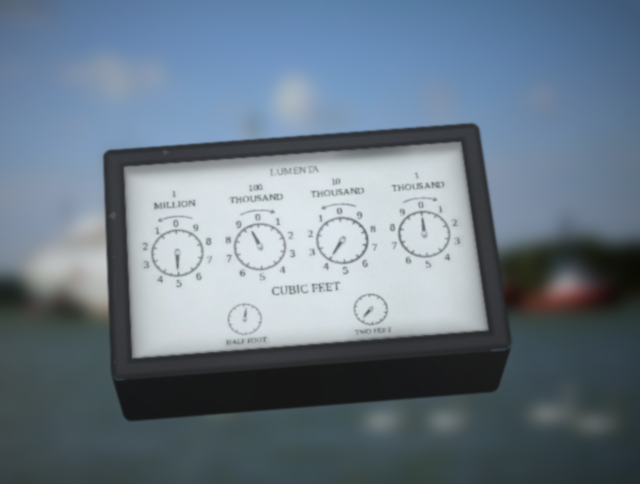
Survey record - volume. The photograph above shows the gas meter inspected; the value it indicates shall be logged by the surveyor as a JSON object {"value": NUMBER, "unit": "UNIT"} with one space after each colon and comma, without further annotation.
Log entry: {"value": 494000, "unit": "ft³"}
